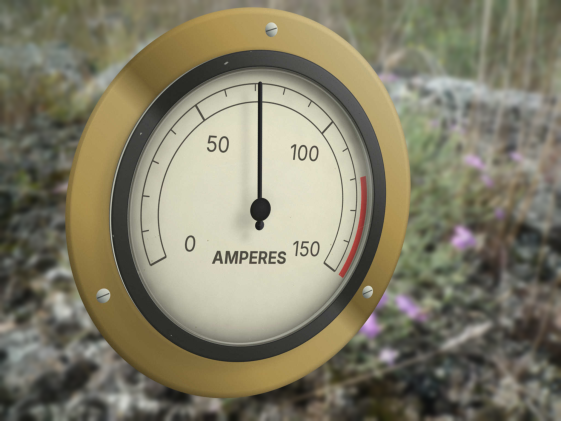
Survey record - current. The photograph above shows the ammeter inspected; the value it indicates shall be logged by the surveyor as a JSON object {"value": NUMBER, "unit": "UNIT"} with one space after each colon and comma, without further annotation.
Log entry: {"value": 70, "unit": "A"}
